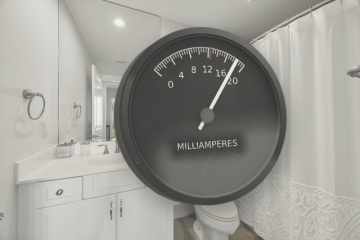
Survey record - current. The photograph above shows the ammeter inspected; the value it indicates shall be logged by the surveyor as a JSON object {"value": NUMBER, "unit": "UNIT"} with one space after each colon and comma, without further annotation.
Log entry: {"value": 18, "unit": "mA"}
